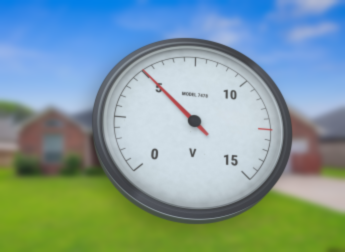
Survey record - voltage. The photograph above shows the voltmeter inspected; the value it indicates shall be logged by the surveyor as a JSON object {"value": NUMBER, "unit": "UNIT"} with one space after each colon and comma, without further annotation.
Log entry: {"value": 5, "unit": "V"}
